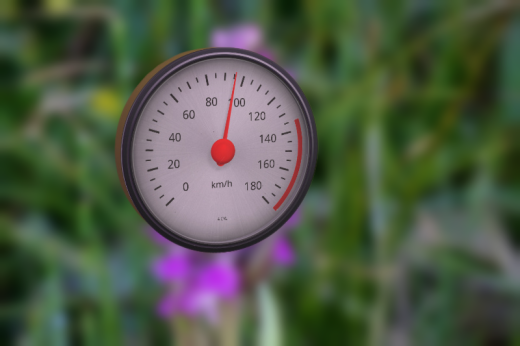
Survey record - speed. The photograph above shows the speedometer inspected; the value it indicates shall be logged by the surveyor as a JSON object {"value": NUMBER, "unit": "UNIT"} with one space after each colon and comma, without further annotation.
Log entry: {"value": 95, "unit": "km/h"}
